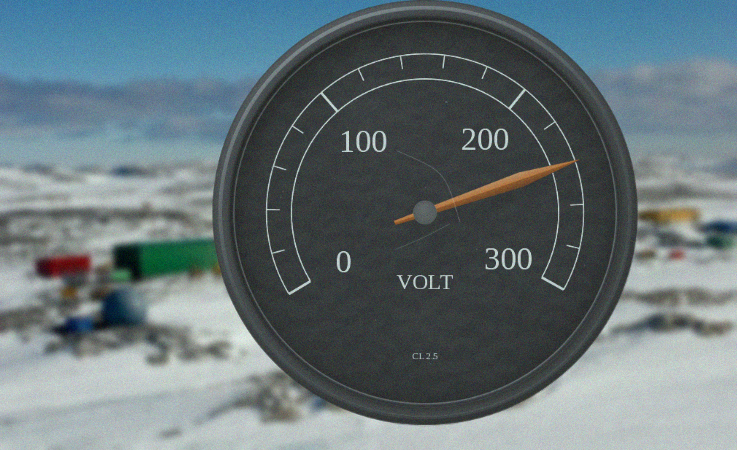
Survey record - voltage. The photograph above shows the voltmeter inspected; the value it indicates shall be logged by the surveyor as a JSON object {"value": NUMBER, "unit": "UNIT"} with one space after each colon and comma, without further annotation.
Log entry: {"value": 240, "unit": "V"}
